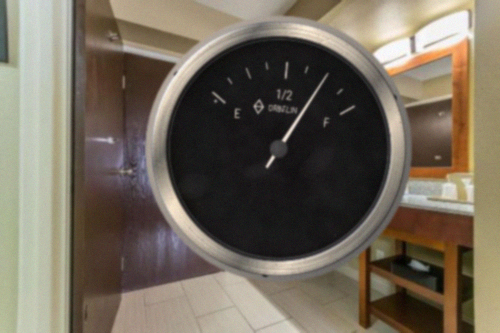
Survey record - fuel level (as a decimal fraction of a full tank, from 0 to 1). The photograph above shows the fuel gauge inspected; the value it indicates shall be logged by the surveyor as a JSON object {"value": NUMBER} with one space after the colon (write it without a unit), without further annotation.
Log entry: {"value": 0.75}
